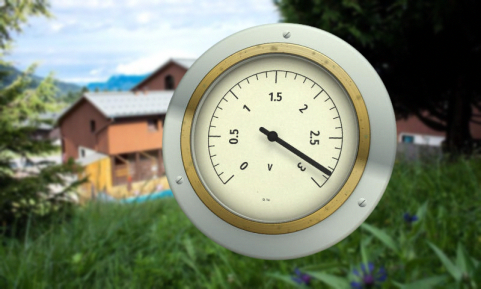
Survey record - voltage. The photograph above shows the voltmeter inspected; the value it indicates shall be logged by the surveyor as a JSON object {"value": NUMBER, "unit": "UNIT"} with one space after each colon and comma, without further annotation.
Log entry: {"value": 2.85, "unit": "V"}
